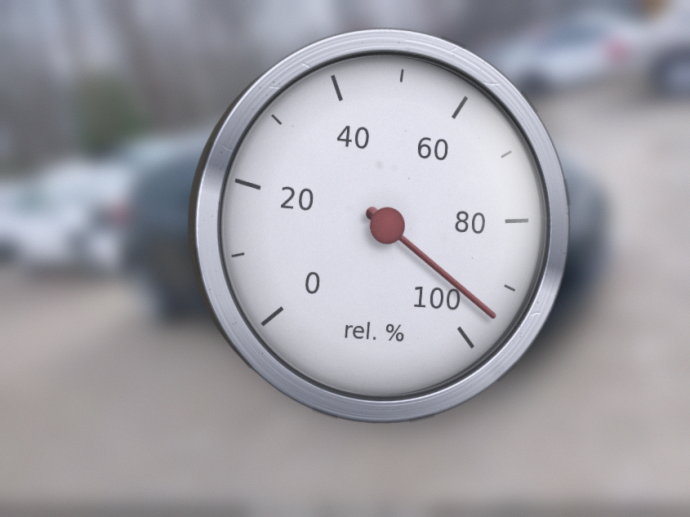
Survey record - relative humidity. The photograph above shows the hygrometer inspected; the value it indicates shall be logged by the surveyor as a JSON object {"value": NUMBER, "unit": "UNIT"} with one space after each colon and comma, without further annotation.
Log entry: {"value": 95, "unit": "%"}
